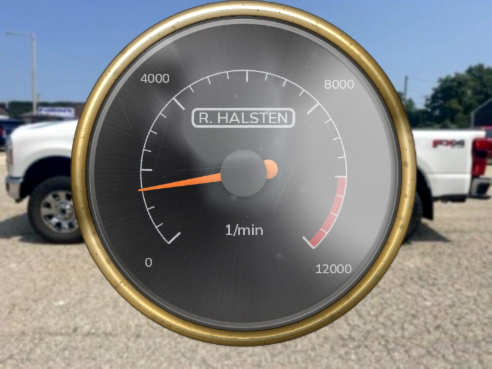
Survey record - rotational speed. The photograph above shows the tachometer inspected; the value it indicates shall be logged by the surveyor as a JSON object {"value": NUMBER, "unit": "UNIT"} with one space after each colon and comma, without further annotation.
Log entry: {"value": 1500, "unit": "rpm"}
